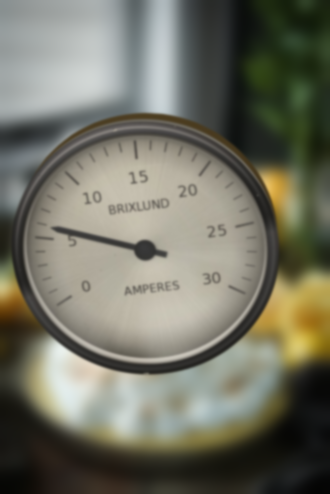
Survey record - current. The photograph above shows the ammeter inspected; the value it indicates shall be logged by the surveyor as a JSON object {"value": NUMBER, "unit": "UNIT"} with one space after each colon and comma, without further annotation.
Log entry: {"value": 6, "unit": "A"}
